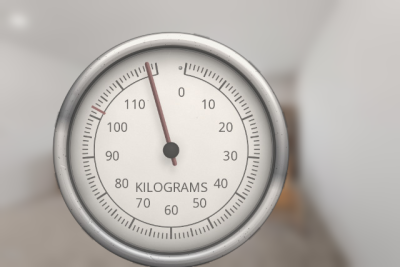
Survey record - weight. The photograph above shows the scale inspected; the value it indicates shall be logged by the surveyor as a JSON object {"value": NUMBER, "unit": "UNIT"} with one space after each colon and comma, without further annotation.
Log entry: {"value": 118, "unit": "kg"}
